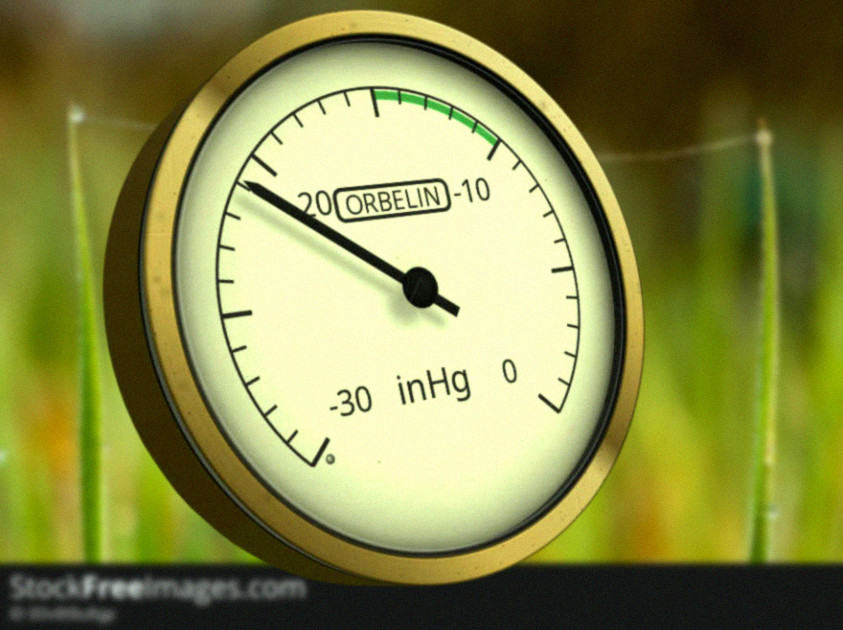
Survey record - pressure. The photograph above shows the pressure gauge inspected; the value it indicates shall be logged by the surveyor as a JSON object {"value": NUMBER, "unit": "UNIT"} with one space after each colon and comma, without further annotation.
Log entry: {"value": -21, "unit": "inHg"}
